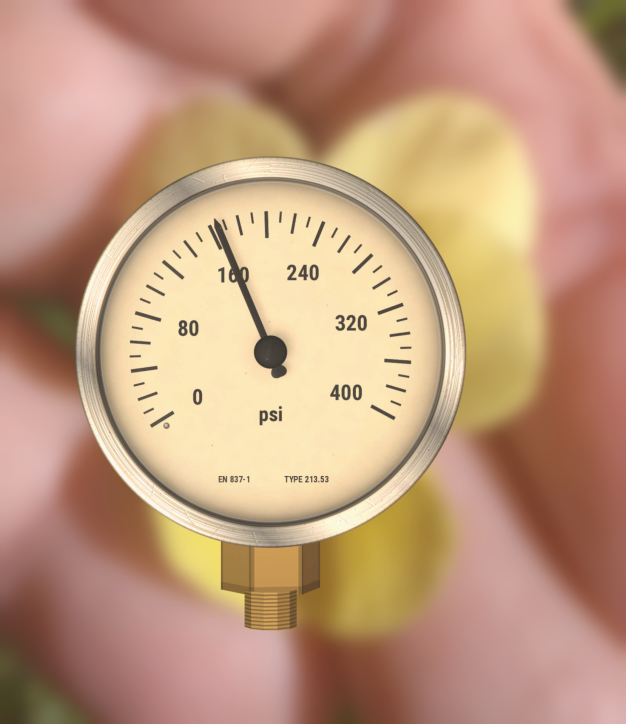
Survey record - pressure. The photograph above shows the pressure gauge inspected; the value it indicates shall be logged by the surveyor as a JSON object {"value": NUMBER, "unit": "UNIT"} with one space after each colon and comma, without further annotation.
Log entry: {"value": 165, "unit": "psi"}
